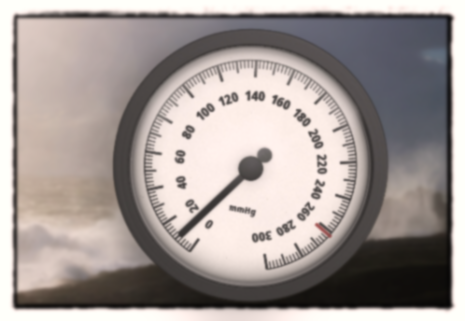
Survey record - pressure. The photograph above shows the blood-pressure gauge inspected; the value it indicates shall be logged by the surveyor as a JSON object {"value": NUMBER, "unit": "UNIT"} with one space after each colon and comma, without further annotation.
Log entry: {"value": 10, "unit": "mmHg"}
